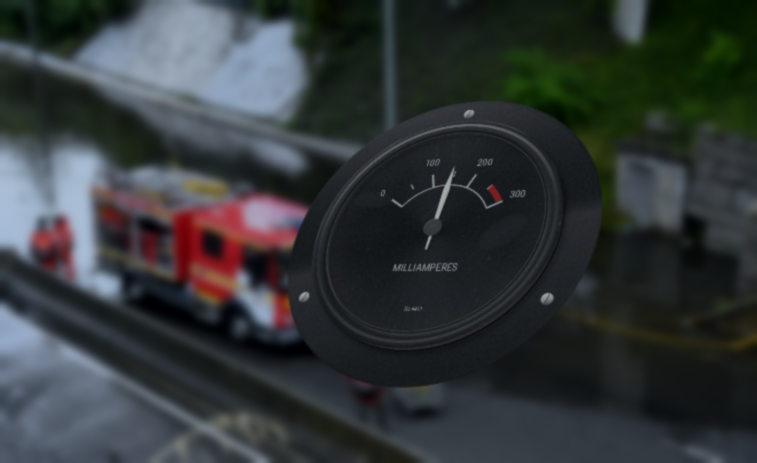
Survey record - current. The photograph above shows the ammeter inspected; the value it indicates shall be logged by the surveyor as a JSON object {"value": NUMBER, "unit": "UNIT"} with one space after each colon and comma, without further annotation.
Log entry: {"value": 150, "unit": "mA"}
